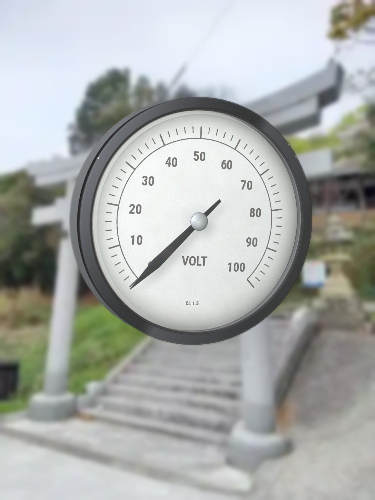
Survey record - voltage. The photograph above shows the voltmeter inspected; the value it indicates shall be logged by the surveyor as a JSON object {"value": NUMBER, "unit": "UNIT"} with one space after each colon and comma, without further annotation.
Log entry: {"value": 0, "unit": "V"}
